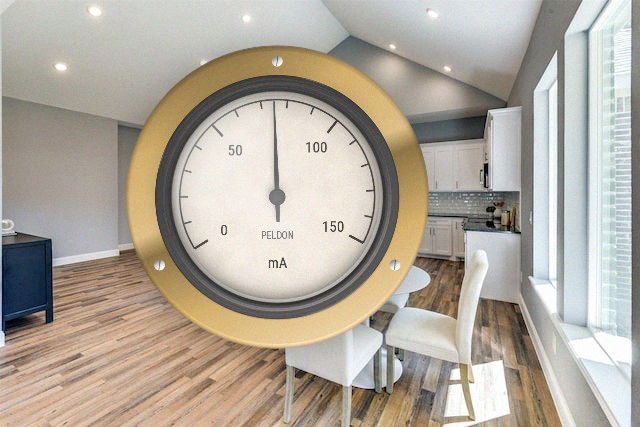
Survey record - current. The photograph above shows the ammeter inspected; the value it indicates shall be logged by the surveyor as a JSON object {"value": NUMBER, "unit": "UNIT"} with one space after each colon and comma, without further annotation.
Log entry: {"value": 75, "unit": "mA"}
